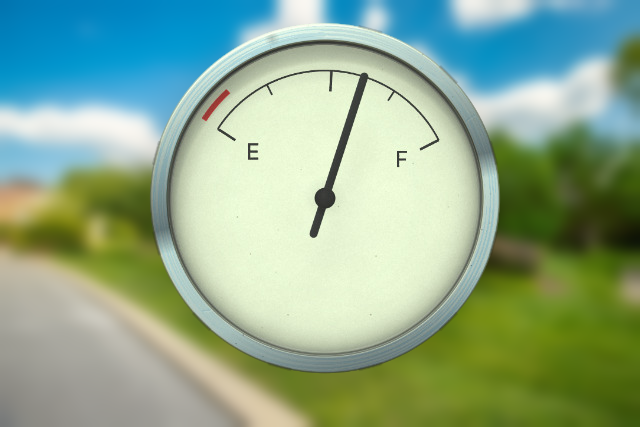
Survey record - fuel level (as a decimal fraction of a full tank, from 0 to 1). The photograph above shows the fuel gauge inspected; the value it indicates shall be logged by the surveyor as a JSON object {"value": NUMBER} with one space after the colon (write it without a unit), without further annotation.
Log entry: {"value": 0.625}
